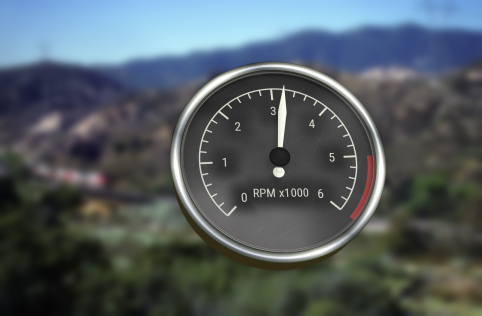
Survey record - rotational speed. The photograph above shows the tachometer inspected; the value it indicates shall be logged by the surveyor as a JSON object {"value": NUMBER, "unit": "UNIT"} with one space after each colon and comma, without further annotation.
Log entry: {"value": 3200, "unit": "rpm"}
